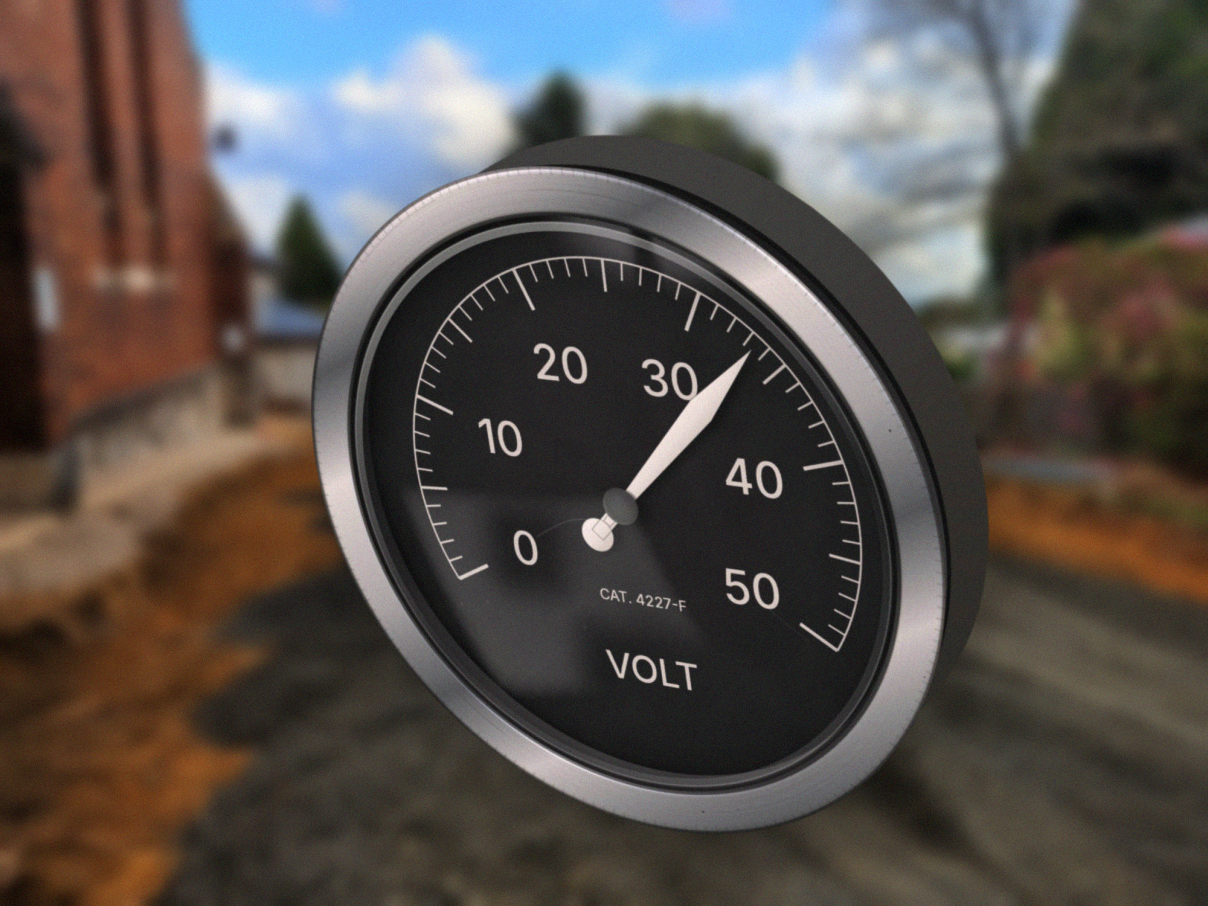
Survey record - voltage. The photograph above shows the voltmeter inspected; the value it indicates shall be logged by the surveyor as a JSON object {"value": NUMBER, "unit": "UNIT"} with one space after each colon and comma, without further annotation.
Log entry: {"value": 33.5, "unit": "V"}
